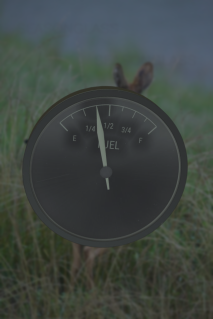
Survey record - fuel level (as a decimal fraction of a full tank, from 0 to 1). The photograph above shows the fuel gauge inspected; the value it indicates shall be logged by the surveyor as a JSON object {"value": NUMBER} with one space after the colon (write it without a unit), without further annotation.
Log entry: {"value": 0.375}
